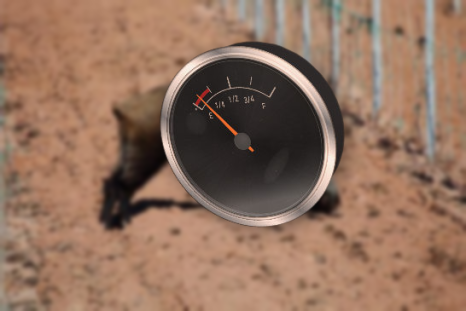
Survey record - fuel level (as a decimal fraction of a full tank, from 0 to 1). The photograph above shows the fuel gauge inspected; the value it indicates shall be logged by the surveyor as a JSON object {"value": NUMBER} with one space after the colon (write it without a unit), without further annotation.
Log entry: {"value": 0.125}
